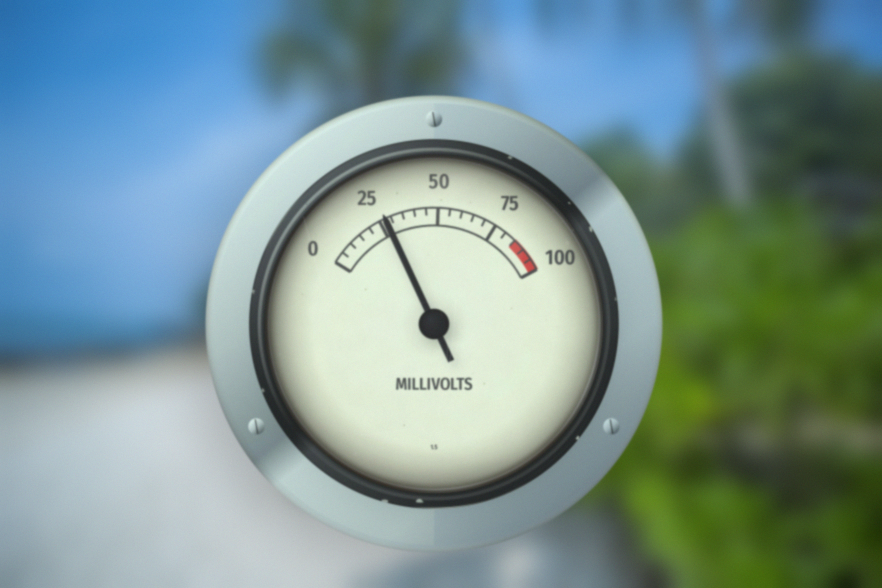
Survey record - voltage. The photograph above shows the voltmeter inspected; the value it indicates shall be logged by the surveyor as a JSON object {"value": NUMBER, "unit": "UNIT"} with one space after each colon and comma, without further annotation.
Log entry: {"value": 27.5, "unit": "mV"}
